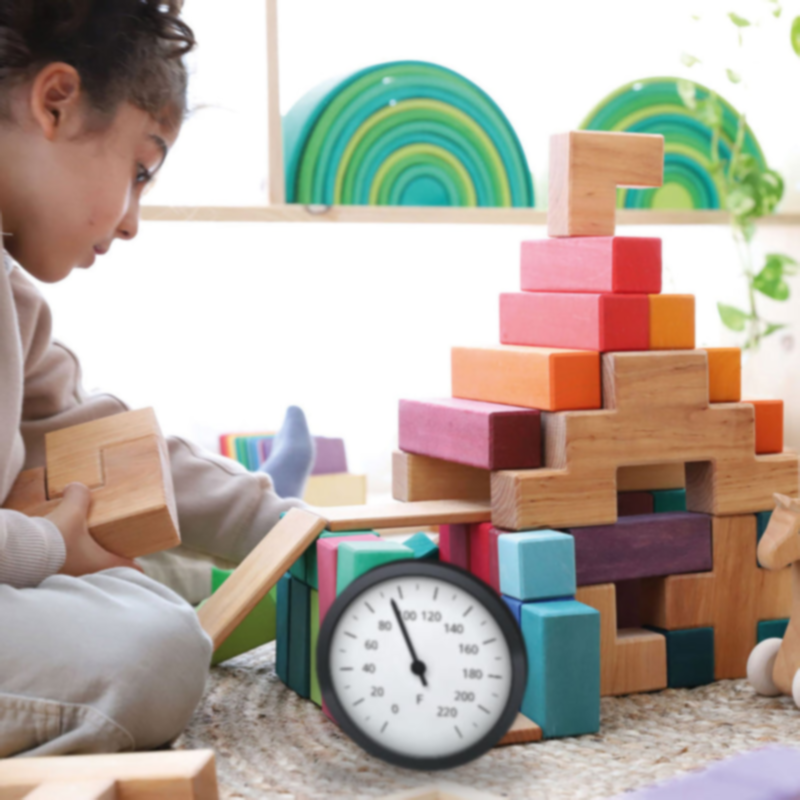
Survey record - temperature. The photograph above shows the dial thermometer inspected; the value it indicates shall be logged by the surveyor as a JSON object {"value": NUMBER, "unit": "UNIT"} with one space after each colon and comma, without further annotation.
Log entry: {"value": 95, "unit": "°F"}
